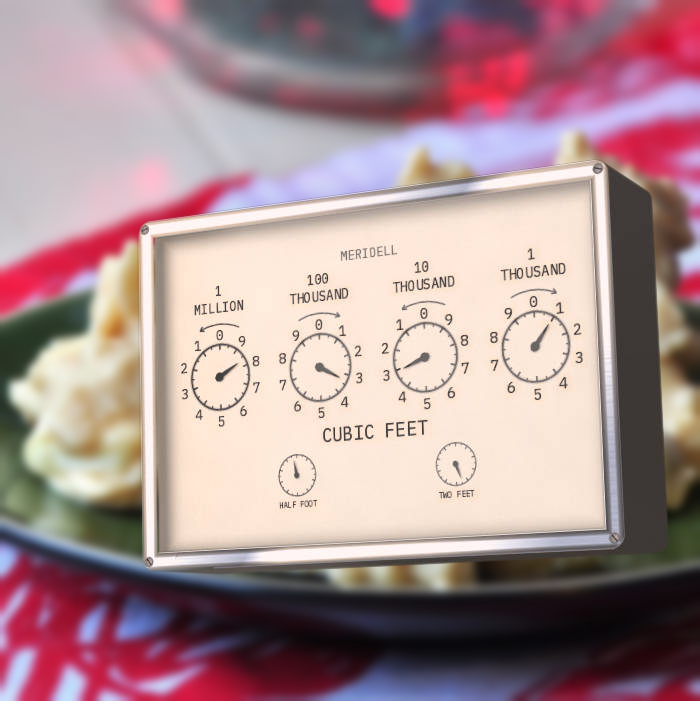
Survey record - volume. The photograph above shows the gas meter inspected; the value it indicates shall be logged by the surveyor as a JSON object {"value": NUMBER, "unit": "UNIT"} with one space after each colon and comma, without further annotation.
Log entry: {"value": 833100, "unit": "ft³"}
